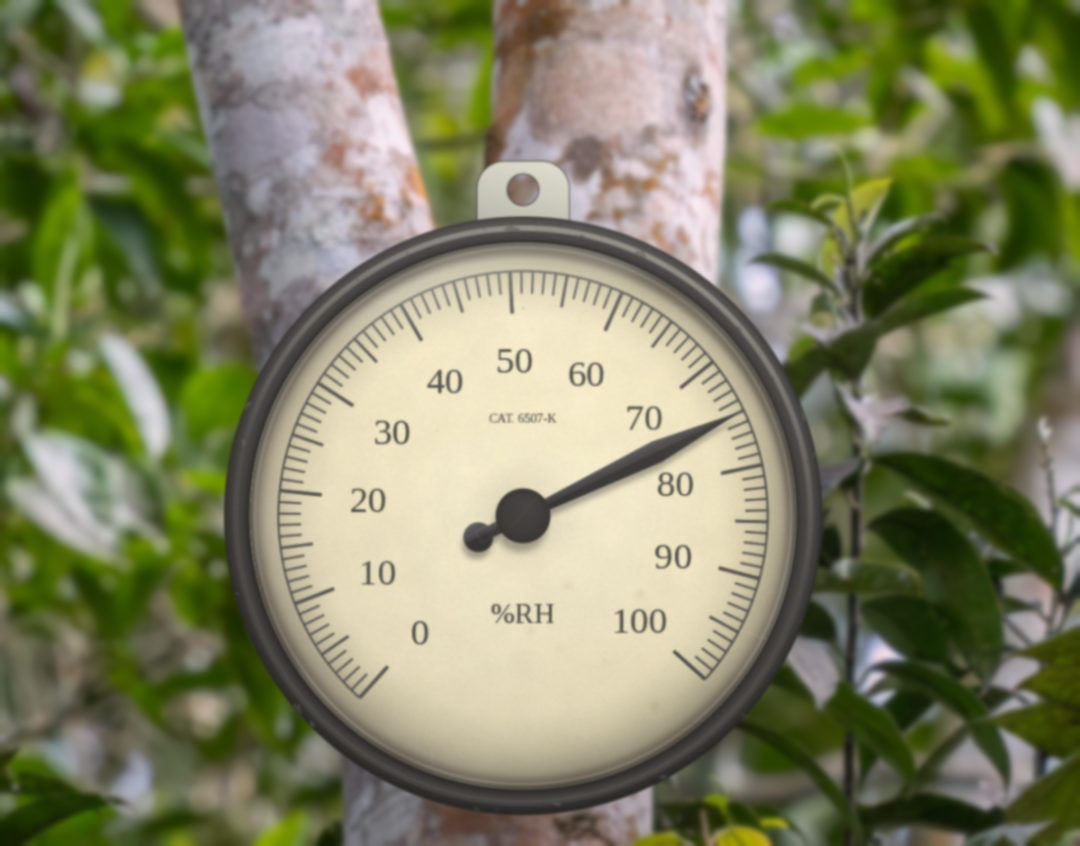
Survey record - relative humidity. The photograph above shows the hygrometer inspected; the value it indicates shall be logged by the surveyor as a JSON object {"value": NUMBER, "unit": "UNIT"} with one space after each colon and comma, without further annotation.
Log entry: {"value": 75, "unit": "%"}
